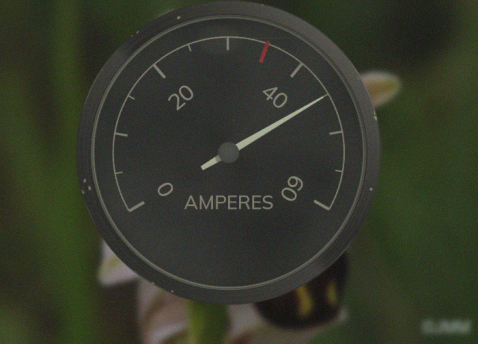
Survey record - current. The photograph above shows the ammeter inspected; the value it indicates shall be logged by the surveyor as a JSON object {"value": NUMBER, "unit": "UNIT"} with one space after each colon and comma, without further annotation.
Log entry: {"value": 45, "unit": "A"}
